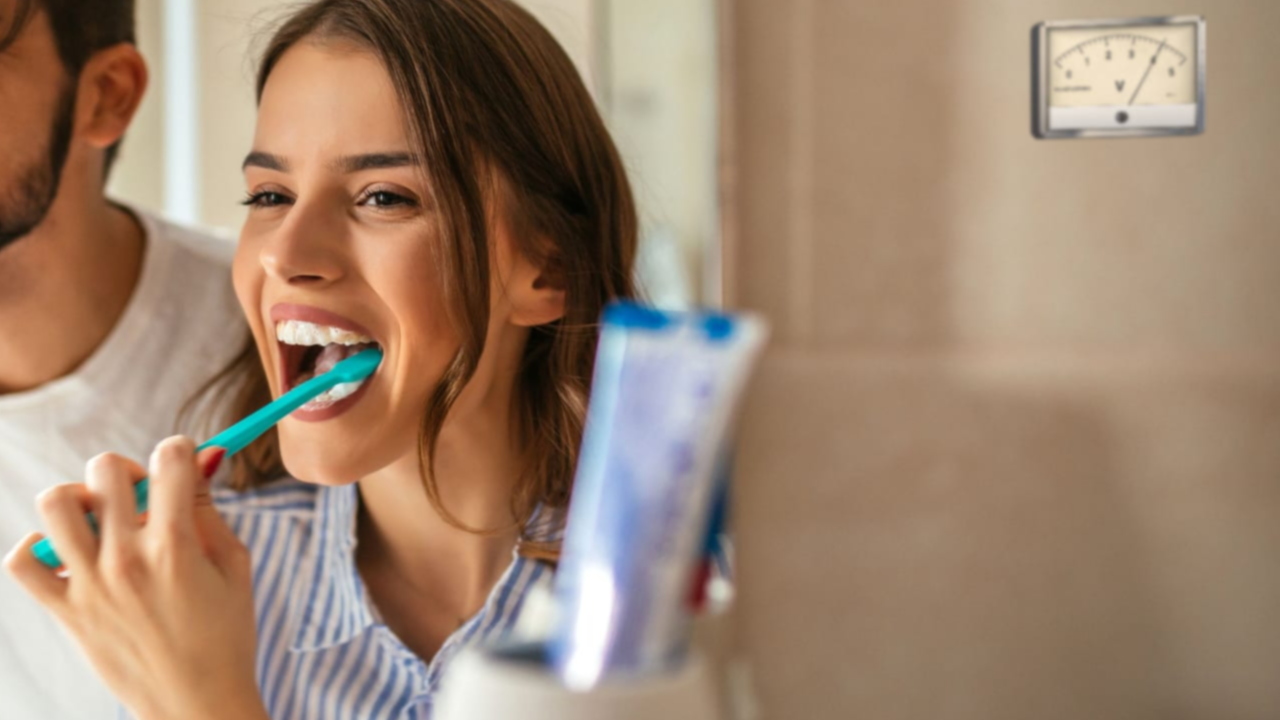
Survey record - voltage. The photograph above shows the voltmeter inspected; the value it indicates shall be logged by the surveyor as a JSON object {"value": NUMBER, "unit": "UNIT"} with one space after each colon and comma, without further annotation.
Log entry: {"value": 4, "unit": "V"}
